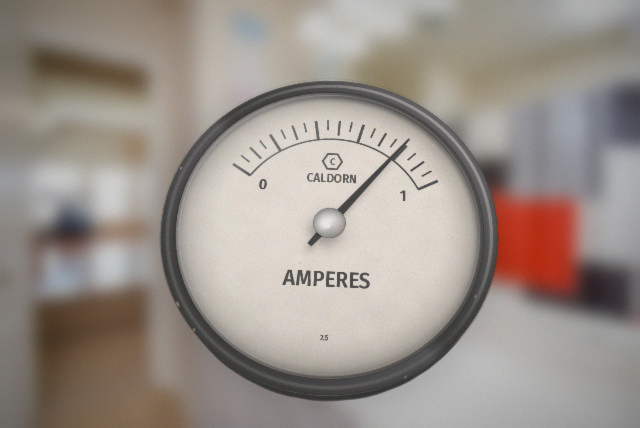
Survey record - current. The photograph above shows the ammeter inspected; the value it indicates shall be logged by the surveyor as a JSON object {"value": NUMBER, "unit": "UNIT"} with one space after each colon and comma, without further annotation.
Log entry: {"value": 0.8, "unit": "A"}
